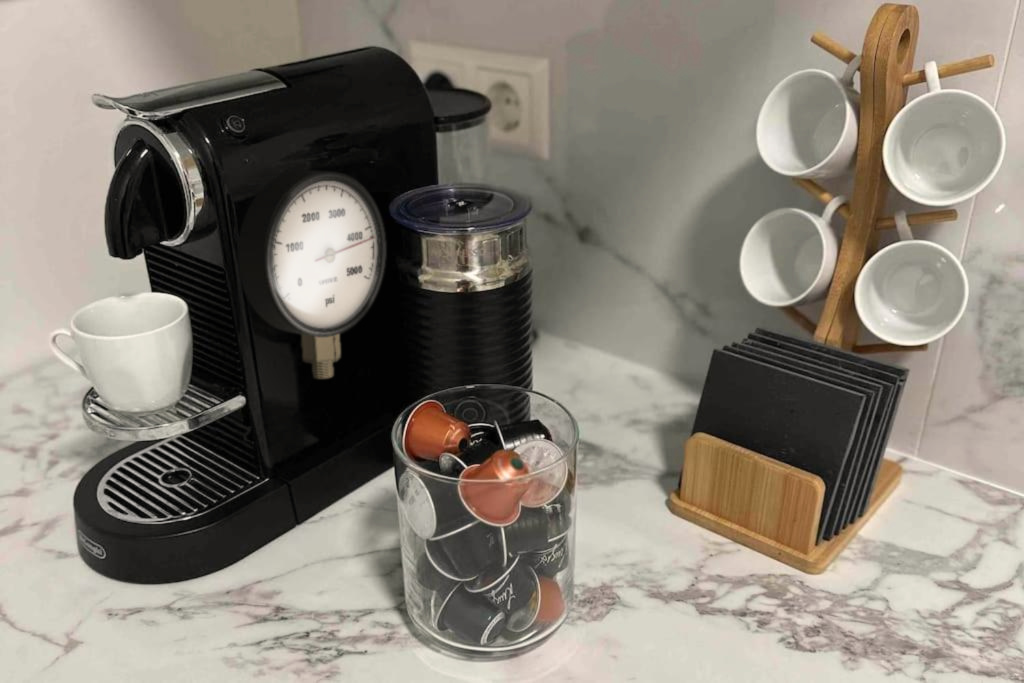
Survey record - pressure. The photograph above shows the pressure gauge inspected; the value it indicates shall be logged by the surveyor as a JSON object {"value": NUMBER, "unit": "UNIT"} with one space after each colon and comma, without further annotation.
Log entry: {"value": 4200, "unit": "psi"}
